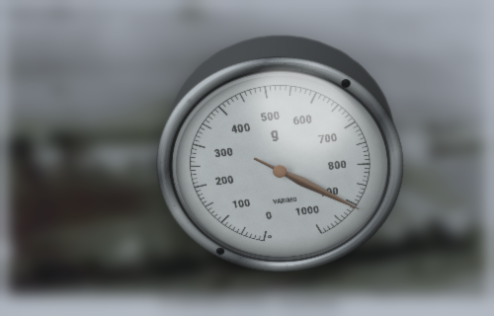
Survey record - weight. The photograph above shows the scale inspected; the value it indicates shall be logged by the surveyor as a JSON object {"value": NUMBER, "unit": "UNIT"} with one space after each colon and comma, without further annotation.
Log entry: {"value": 900, "unit": "g"}
